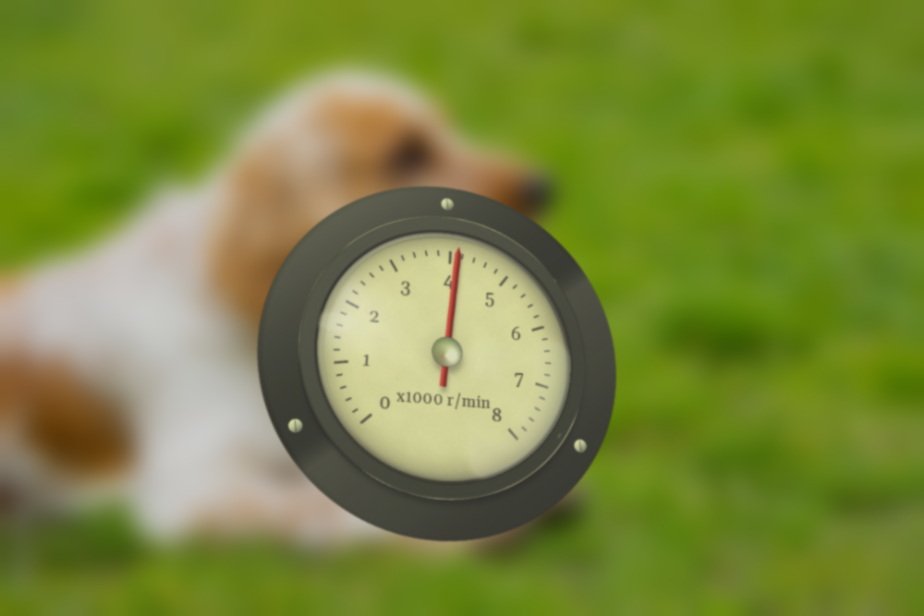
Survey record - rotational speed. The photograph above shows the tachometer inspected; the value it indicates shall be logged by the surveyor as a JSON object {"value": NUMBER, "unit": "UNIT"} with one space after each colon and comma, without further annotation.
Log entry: {"value": 4100, "unit": "rpm"}
